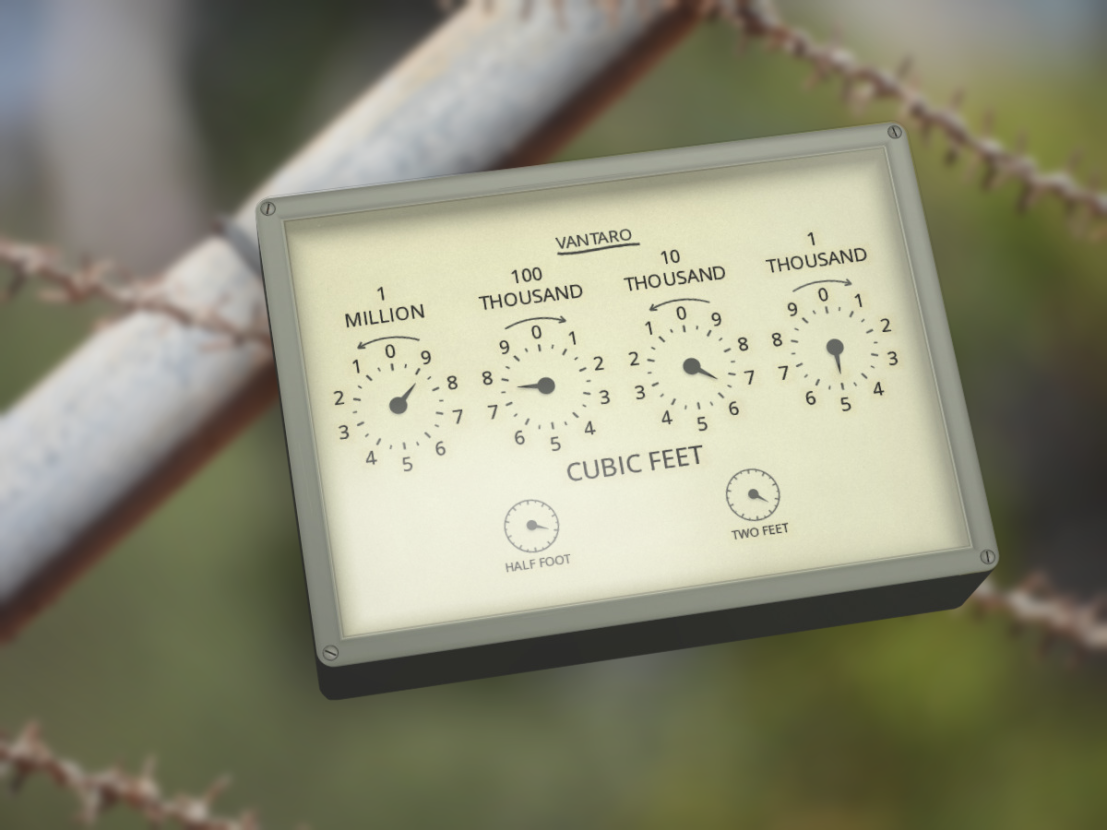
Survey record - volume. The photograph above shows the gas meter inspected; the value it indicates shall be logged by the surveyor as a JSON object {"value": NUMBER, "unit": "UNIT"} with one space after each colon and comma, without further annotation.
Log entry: {"value": 876500, "unit": "ft³"}
